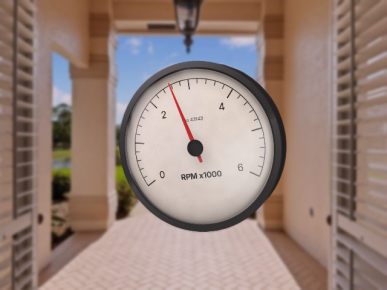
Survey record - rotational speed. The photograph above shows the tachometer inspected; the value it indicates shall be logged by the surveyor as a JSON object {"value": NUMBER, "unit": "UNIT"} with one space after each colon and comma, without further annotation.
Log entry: {"value": 2600, "unit": "rpm"}
